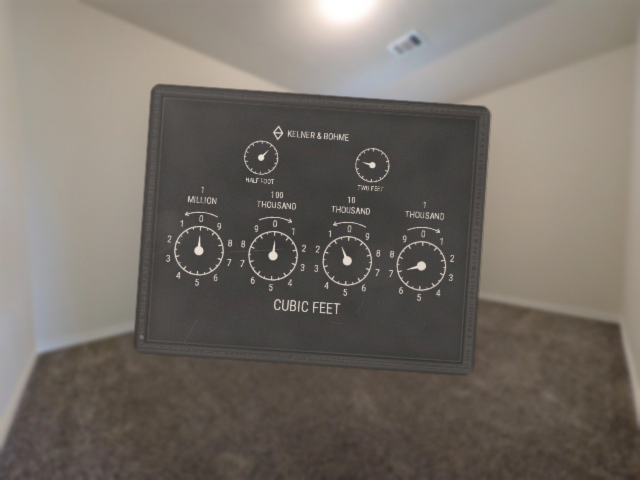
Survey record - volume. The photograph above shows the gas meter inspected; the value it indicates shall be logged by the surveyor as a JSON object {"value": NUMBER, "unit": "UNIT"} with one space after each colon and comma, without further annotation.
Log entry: {"value": 700, "unit": "ft³"}
